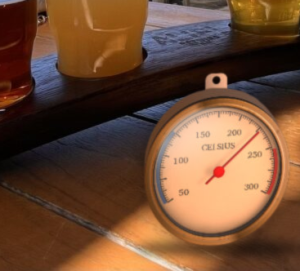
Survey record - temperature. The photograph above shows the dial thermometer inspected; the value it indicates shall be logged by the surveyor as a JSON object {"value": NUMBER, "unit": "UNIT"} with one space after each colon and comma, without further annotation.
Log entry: {"value": 225, "unit": "°C"}
